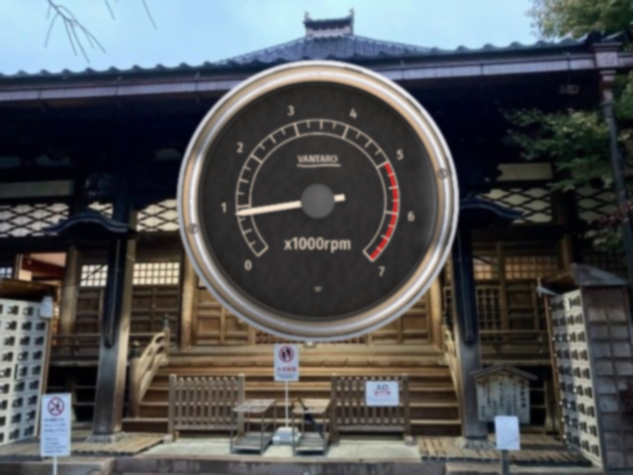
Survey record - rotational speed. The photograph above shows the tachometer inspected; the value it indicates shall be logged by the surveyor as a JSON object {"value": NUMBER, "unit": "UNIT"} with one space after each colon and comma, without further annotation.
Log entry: {"value": 875, "unit": "rpm"}
